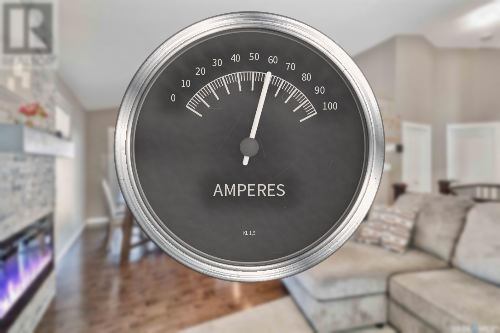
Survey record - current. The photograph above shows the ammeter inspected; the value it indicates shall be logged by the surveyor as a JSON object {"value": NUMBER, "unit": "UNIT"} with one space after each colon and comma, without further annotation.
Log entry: {"value": 60, "unit": "A"}
